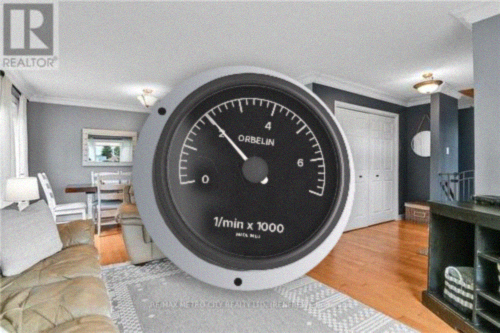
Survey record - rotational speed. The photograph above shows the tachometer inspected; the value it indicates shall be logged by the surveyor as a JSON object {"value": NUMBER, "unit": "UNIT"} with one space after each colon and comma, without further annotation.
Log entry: {"value": 2000, "unit": "rpm"}
